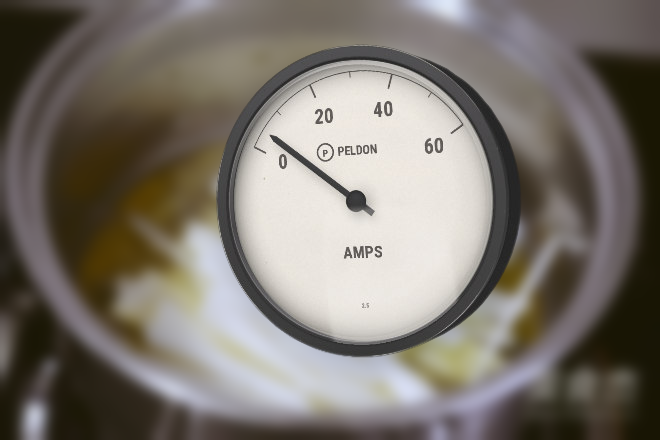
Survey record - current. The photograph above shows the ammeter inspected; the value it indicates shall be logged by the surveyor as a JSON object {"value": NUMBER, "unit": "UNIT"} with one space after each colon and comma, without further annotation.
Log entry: {"value": 5, "unit": "A"}
